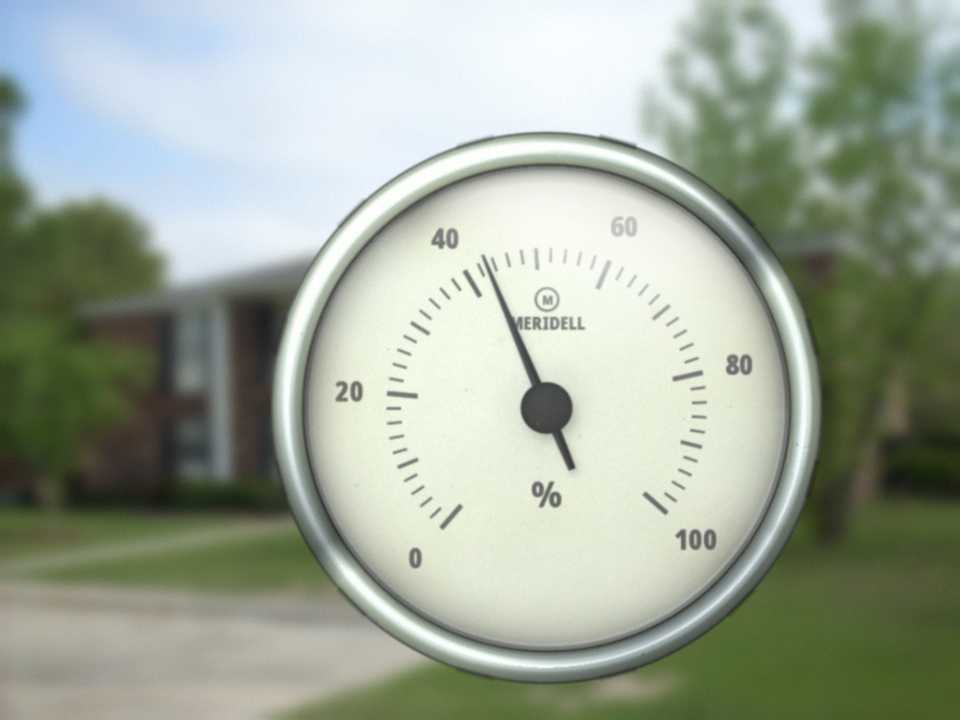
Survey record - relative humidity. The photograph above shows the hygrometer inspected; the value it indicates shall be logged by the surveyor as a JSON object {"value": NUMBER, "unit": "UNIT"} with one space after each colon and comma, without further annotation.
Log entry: {"value": 43, "unit": "%"}
